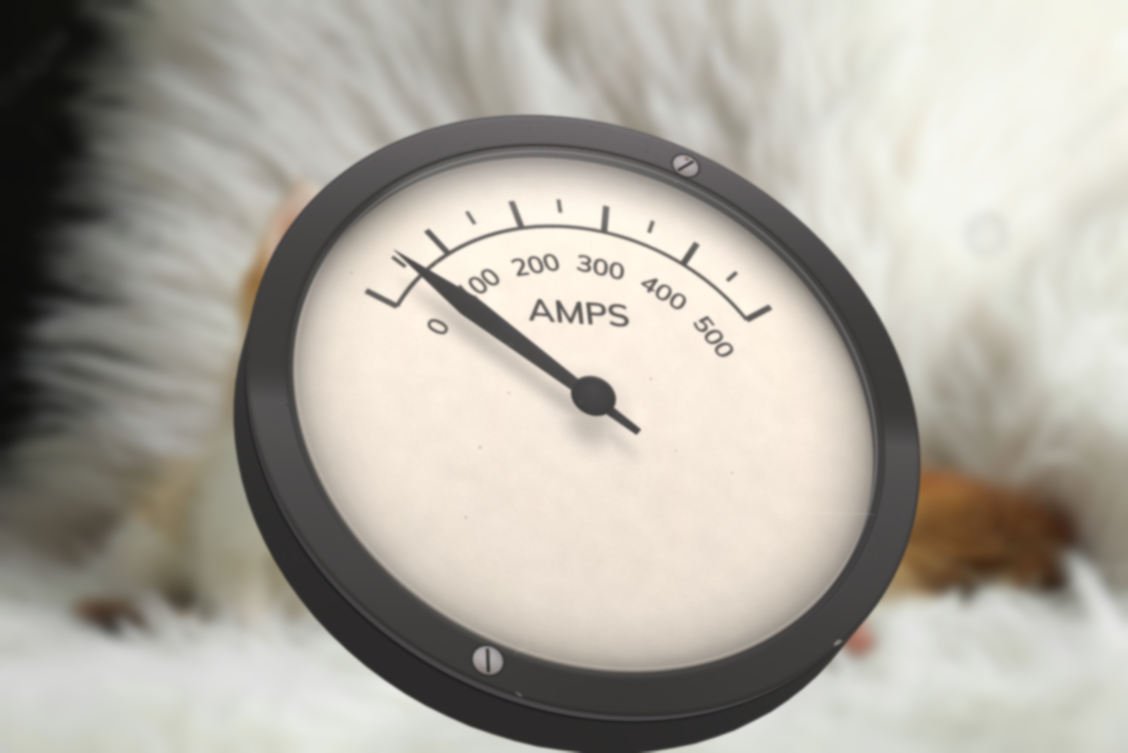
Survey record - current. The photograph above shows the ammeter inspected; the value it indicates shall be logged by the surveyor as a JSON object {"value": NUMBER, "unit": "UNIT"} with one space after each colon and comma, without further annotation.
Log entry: {"value": 50, "unit": "A"}
